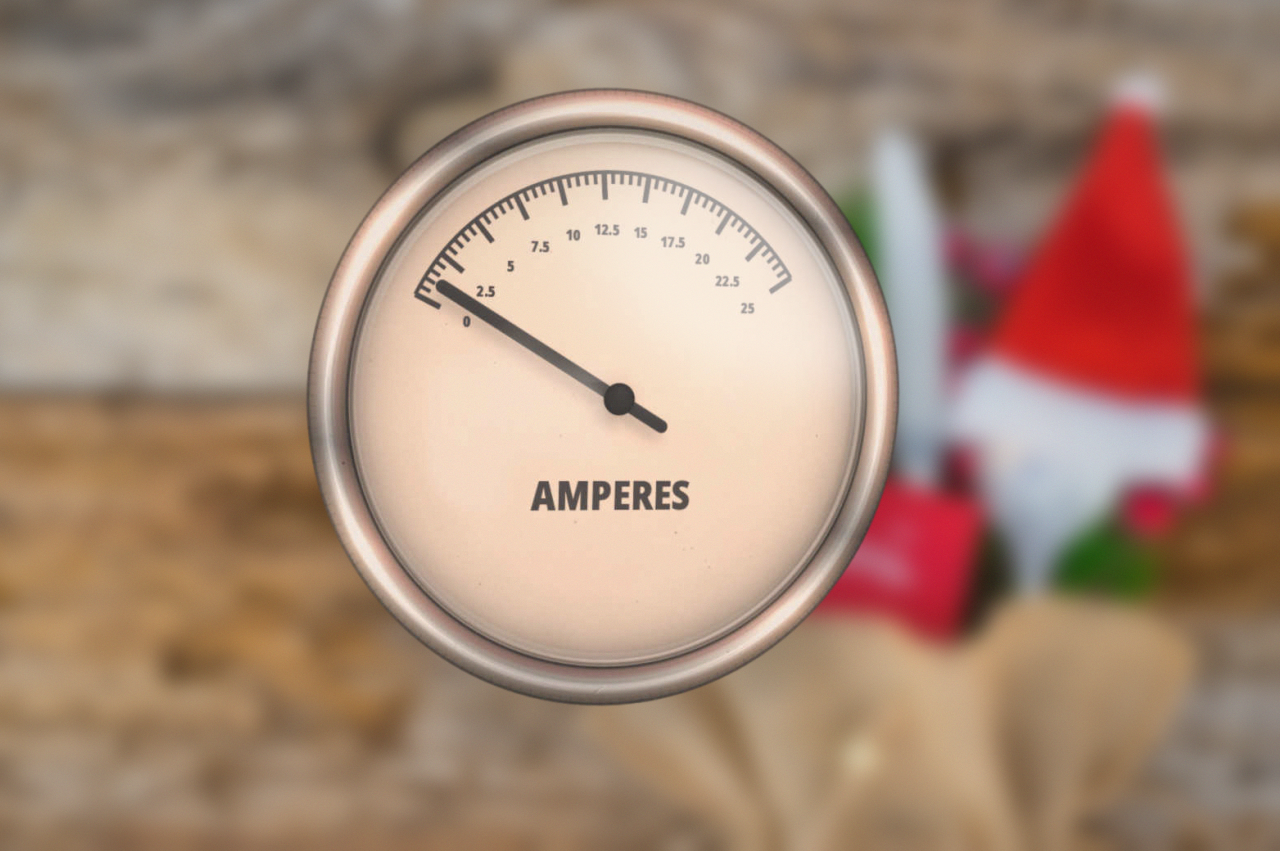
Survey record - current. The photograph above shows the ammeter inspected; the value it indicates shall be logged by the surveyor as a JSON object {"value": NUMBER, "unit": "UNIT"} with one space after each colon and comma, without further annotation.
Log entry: {"value": 1, "unit": "A"}
